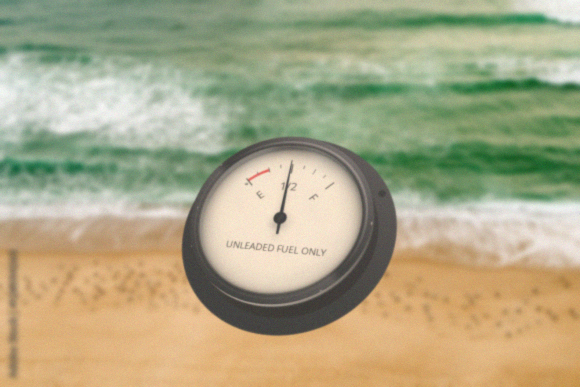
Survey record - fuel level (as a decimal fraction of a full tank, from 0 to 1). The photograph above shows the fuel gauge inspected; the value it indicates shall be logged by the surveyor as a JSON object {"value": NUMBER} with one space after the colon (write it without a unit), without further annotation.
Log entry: {"value": 0.5}
